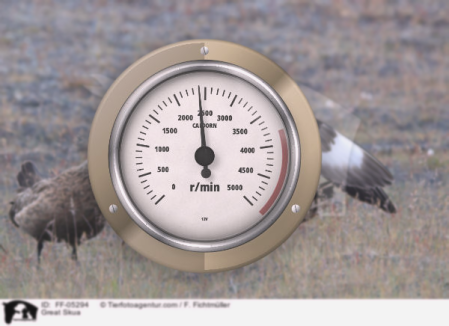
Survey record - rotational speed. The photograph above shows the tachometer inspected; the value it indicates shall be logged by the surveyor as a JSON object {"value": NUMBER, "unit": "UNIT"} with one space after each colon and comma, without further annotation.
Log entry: {"value": 2400, "unit": "rpm"}
